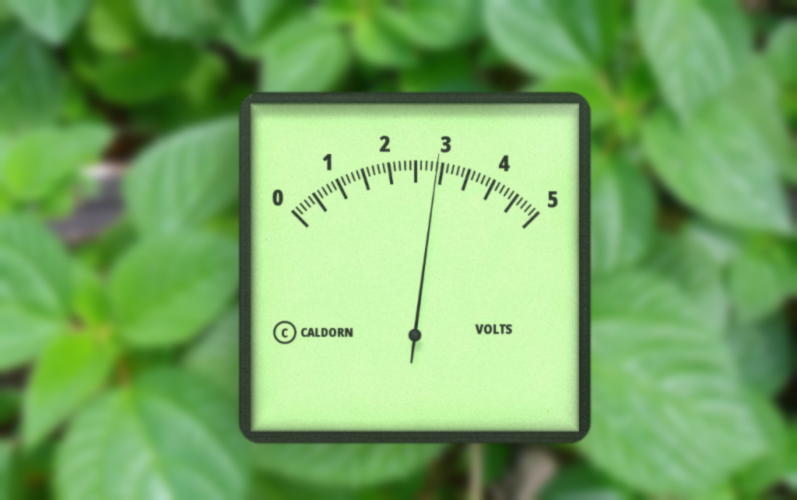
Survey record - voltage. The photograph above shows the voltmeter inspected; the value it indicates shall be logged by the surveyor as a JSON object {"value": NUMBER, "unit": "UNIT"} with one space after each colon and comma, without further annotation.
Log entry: {"value": 2.9, "unit": "V"}
